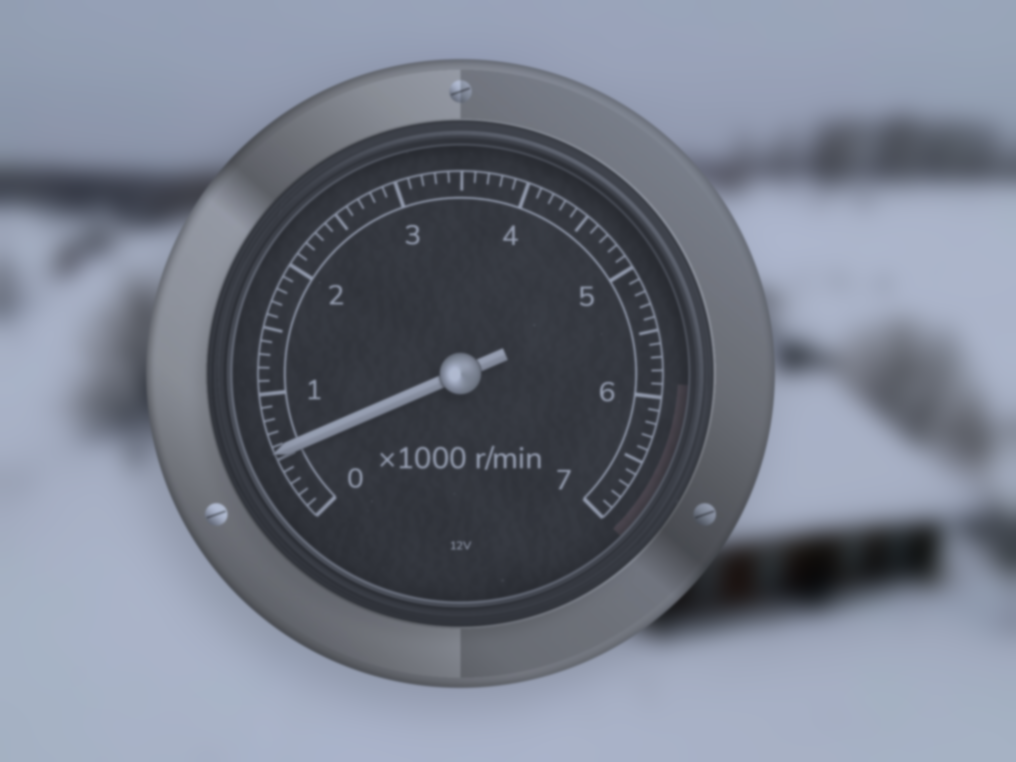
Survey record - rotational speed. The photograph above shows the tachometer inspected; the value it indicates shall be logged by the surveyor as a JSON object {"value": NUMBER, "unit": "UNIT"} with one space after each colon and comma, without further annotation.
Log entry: {"value": 550, "unit": "rpm"}
